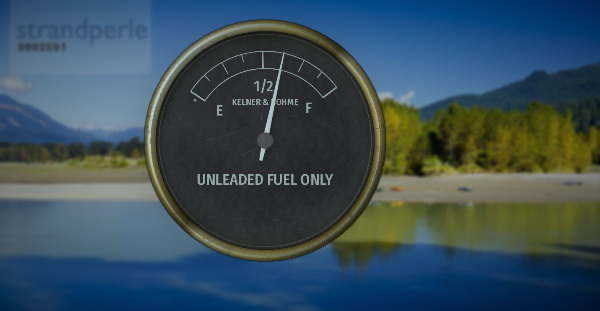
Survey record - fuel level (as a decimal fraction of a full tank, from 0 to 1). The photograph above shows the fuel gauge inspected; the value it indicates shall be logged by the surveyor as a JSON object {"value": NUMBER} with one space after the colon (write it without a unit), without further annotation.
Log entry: {"value": 0.625}
